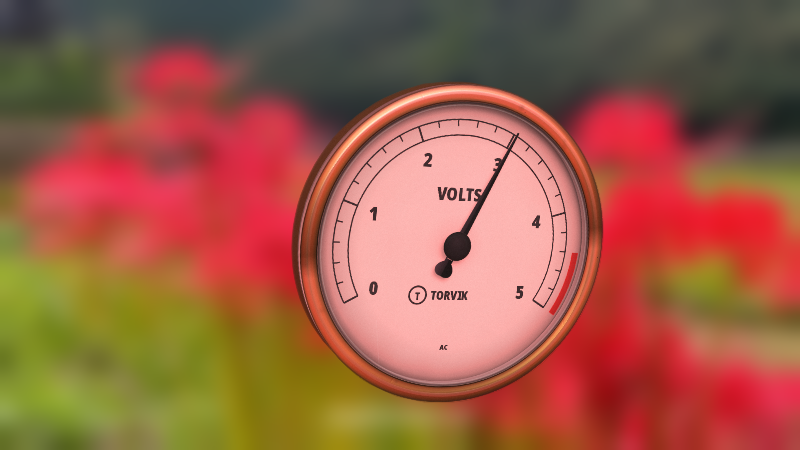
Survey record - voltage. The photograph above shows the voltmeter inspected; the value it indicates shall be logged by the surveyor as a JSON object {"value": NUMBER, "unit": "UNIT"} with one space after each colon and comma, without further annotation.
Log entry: {"value": 3, "unit": "V"}
